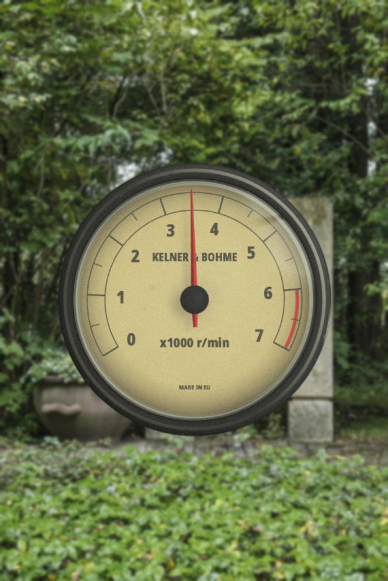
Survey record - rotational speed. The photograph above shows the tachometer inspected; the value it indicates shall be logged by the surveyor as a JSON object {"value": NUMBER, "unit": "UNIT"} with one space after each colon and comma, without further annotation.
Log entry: {"value": 3500, "unit": "rpm"}
